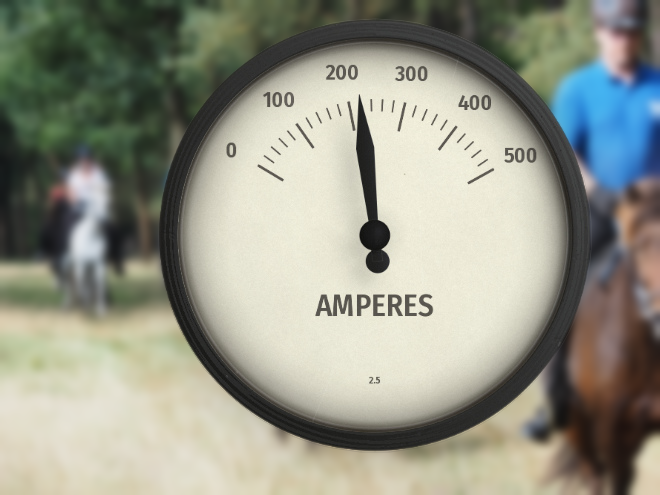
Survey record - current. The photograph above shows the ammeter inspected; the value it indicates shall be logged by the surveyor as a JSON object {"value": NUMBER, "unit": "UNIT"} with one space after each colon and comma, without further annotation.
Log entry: {"value": 220, "unit": "A"}
